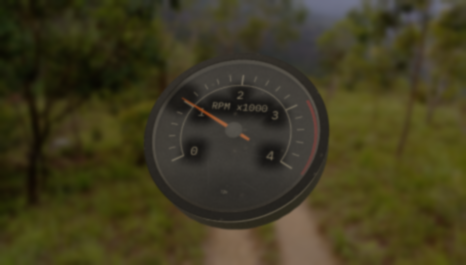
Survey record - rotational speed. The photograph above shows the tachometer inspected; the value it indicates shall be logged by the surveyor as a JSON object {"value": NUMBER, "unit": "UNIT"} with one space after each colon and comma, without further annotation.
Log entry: {"value": 1000, "unit": "rpm"}
